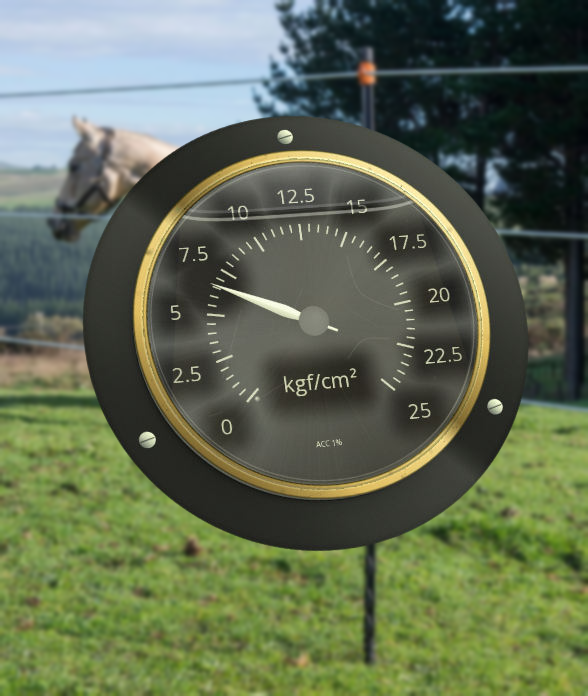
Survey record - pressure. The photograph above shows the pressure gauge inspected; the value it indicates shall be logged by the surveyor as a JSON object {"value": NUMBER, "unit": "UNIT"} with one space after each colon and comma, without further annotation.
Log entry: {"value": 6.5, "unit": "kg/cm²"}
